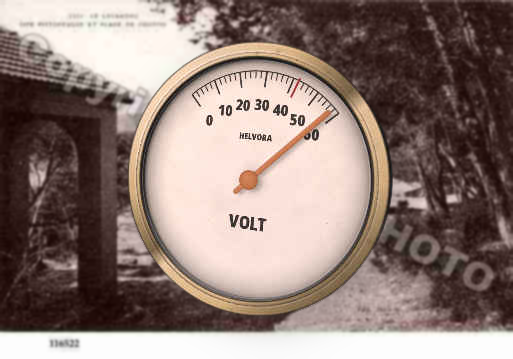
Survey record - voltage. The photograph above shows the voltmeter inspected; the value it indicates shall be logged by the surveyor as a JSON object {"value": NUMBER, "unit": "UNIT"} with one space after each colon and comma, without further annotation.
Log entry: {"value": 58, "unit": "V"}
